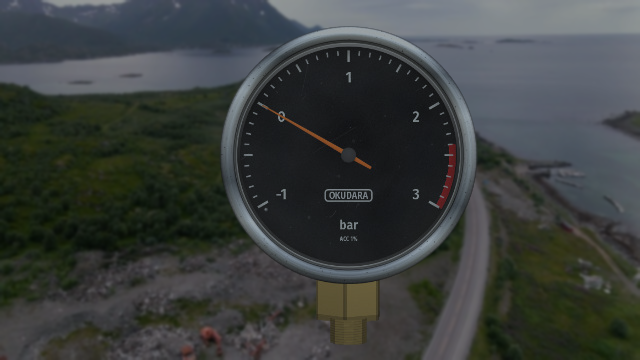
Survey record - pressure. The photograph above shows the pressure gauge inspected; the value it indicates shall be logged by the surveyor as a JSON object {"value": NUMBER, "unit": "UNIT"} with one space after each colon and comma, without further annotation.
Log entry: {"value": 0, "unit": "bar"}
